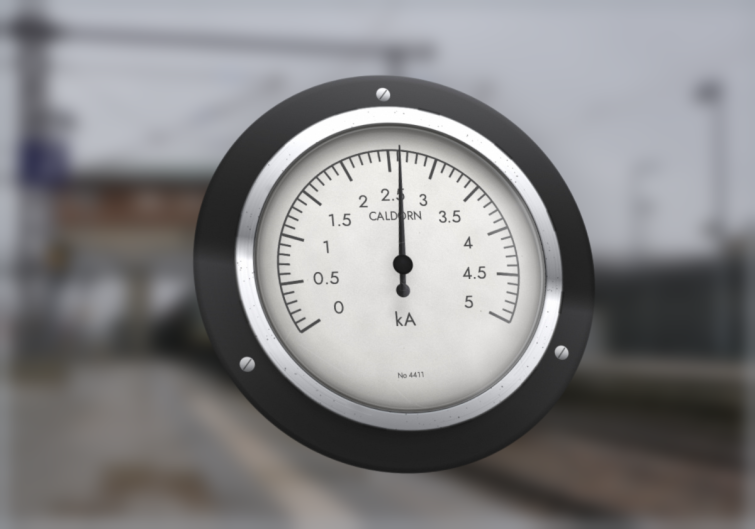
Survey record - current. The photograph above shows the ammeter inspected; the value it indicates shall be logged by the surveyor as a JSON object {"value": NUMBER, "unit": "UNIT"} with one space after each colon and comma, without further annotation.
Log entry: {"value": 2.6, "unit": "kA"}
